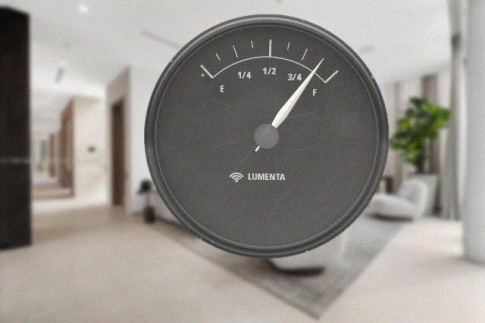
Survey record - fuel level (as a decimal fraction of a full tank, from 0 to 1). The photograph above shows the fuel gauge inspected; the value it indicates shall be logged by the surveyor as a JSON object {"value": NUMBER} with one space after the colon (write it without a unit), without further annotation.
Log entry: {"value": 0.875}
